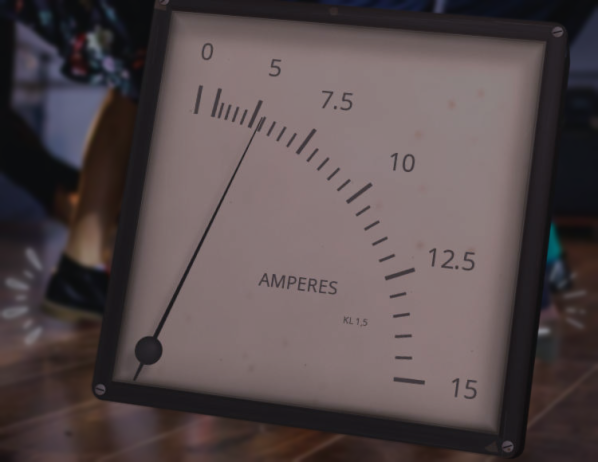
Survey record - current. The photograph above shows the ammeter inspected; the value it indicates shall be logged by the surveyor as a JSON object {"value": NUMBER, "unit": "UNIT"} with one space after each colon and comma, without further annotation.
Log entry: {"value": 5.5, "unit": "A"}
